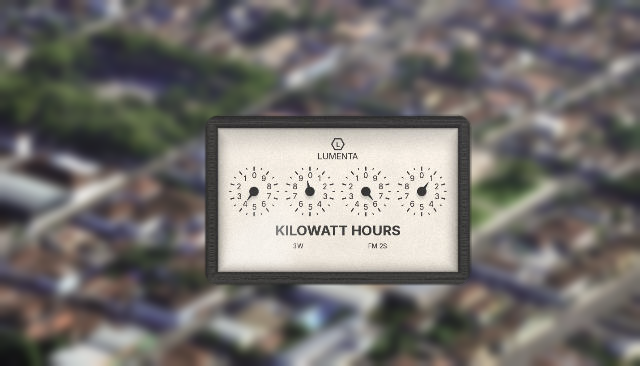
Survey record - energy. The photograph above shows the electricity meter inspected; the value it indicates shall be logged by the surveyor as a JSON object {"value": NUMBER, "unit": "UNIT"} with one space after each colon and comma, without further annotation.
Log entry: {"value": 3961, "unit": "kWh"}
